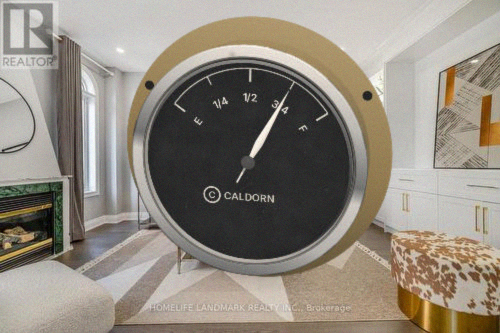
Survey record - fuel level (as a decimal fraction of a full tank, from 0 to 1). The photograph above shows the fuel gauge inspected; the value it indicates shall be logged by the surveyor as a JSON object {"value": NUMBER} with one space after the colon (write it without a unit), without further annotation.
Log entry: {"value": 0.75}
